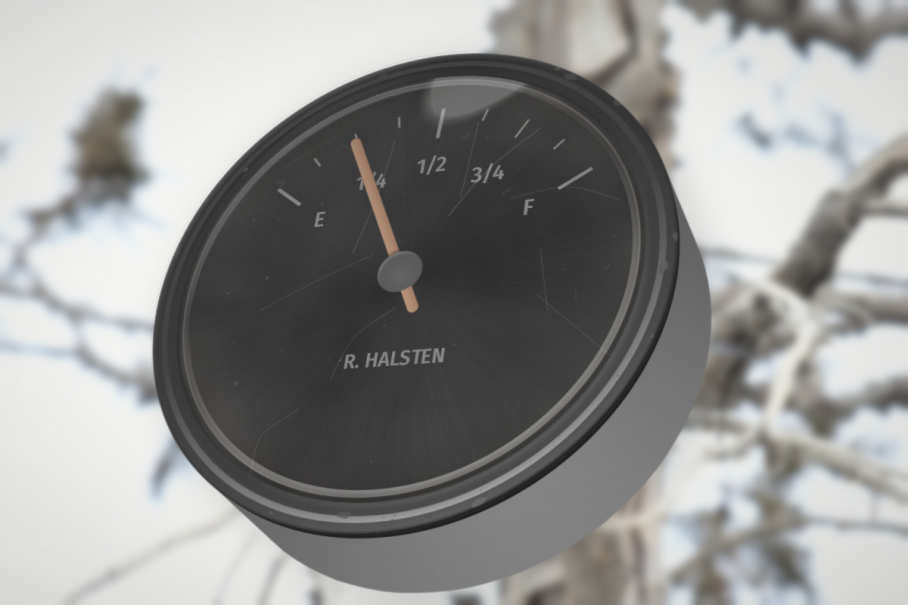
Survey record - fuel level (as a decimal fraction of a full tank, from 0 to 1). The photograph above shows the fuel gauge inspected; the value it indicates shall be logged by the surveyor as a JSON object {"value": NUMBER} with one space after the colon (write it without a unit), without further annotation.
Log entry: {"value": 0.25}
